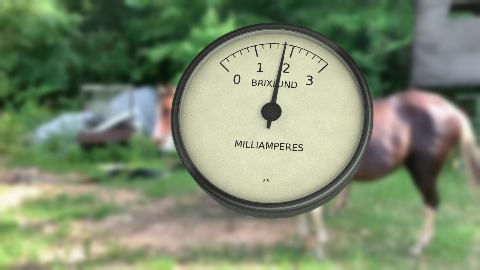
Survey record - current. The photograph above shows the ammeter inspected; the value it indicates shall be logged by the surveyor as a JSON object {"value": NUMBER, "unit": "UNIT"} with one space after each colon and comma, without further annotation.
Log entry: {"value": 1.8, "unit": "mA"}
